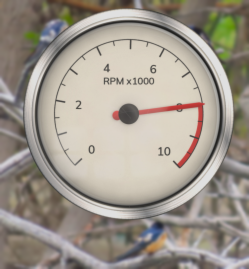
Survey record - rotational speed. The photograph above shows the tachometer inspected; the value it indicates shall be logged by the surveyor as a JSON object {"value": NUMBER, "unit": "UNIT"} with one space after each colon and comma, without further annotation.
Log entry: {"value": 8000, "unit": "rpm"}
